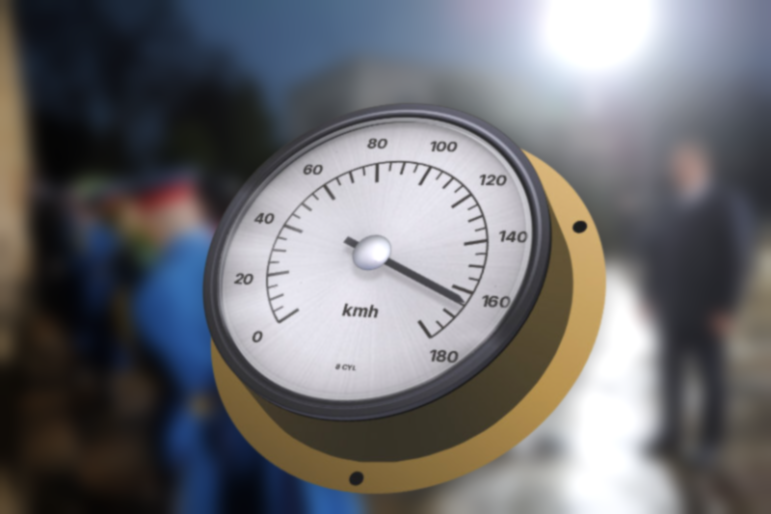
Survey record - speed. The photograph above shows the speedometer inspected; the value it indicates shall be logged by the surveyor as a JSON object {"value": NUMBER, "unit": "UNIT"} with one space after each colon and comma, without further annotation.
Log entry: {"value": 165, "unit": "km/h"}
